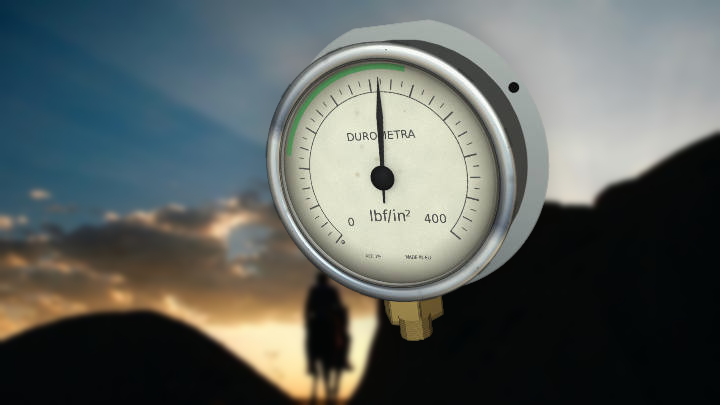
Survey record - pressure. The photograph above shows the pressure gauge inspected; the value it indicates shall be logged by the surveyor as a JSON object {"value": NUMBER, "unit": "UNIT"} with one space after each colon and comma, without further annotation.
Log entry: {"value": 210, "unit": "psi"}
